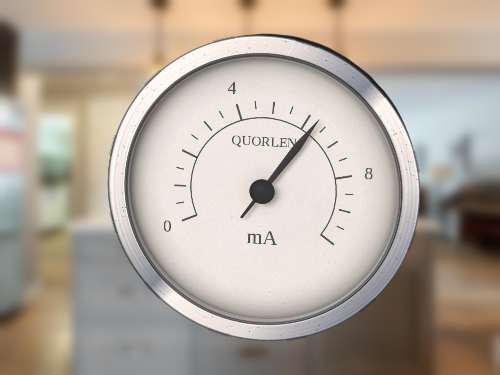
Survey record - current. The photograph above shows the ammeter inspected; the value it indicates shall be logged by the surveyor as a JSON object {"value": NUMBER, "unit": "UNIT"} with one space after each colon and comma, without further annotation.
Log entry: {"value": 6.25, "unit": "mA"}
